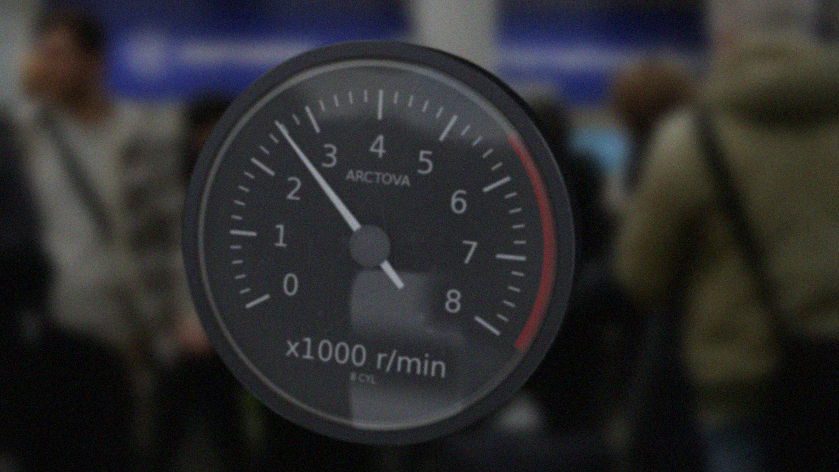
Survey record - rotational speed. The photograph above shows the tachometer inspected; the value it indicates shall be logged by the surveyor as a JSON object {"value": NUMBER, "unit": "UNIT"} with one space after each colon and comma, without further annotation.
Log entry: {"value": 2600, "unit": "rpm"}
